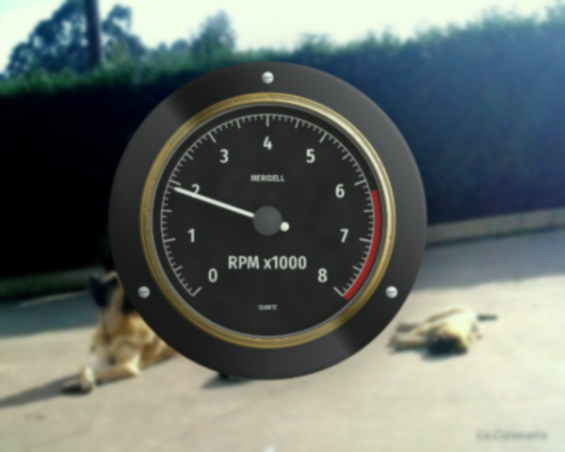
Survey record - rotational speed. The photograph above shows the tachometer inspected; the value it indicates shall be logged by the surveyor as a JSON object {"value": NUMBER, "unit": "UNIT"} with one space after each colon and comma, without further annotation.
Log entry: {"value": 1900, "unit": "rpm"}
